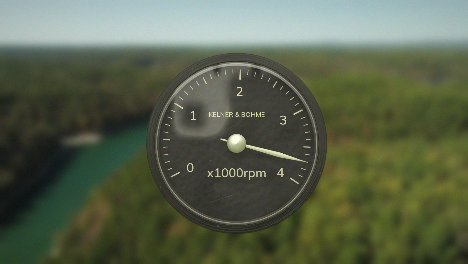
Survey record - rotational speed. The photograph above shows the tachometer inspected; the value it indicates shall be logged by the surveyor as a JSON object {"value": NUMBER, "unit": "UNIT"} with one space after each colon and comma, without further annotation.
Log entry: {"value": 3700, "unit": "rpm"}
